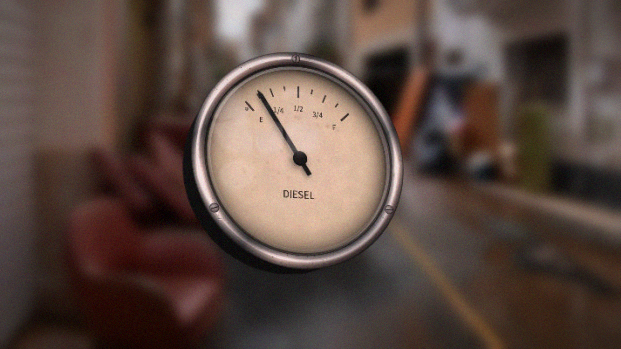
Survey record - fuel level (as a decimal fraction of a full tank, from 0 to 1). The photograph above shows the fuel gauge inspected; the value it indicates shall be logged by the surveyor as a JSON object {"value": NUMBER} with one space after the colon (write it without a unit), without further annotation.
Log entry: {"value": 0.125}
